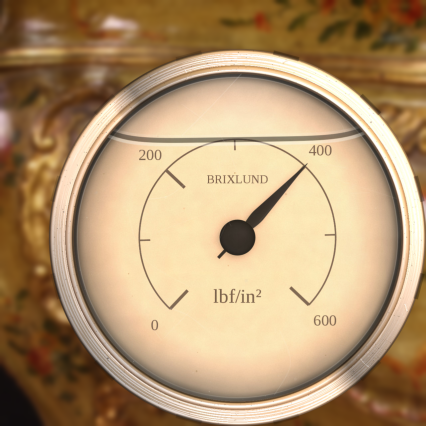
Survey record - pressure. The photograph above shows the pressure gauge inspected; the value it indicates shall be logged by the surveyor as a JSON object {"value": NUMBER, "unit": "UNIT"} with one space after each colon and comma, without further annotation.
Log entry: {"value": 400, "unit": "psi"}
